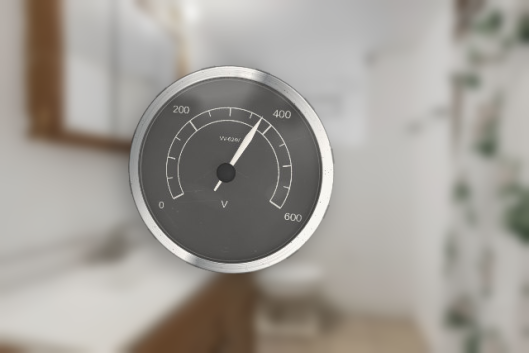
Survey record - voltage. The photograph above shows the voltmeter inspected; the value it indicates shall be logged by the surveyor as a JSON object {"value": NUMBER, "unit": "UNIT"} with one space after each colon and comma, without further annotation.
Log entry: {"value": 375, "unit": "V"}
